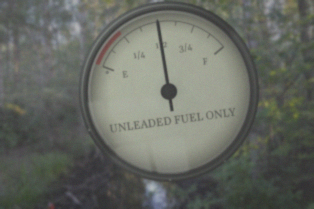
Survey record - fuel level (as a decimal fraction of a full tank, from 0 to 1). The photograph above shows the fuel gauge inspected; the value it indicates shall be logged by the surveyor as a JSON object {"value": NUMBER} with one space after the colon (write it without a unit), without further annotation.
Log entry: {"value": 0.5}
